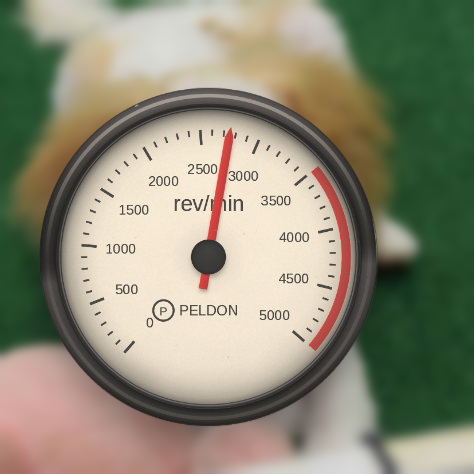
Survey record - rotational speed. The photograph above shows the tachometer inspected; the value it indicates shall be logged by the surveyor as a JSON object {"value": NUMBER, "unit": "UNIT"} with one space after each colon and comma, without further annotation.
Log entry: {"value": 2750, "unit": "rpm"}
